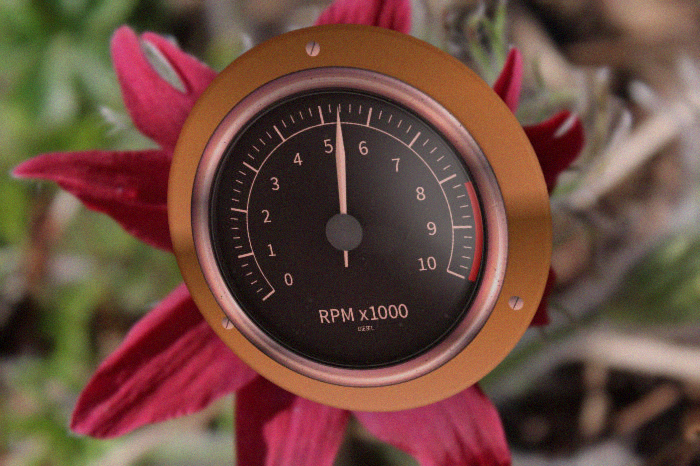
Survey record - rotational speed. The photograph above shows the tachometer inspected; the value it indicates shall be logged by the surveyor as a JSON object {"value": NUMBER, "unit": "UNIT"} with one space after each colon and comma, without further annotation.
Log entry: {"value": 5400, "unit": "rpm"}
